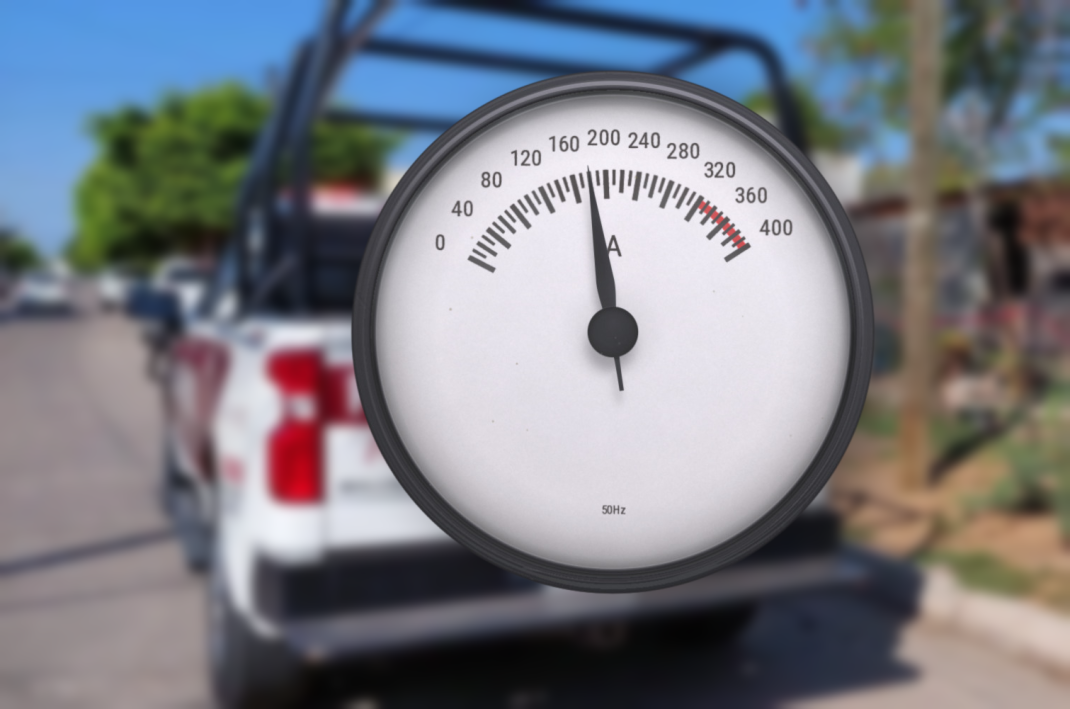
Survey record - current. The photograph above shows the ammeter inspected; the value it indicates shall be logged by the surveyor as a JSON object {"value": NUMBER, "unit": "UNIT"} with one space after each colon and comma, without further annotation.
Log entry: {"value": 180, "unit": "A"}
